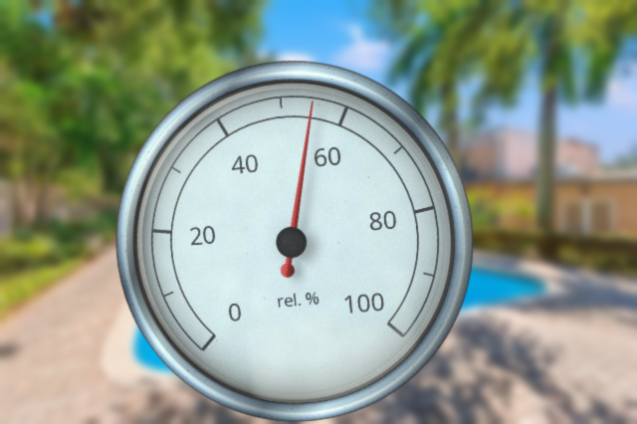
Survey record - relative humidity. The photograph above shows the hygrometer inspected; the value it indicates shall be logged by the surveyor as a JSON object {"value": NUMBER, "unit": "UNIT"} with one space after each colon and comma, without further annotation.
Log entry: {"value": 55, "unit": "%"}
